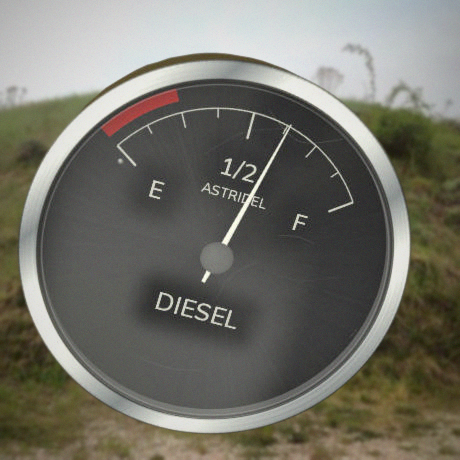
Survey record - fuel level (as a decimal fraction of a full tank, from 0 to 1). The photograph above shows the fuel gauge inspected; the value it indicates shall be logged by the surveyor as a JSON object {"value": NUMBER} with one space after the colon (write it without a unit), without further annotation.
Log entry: {"value": 0.625}
